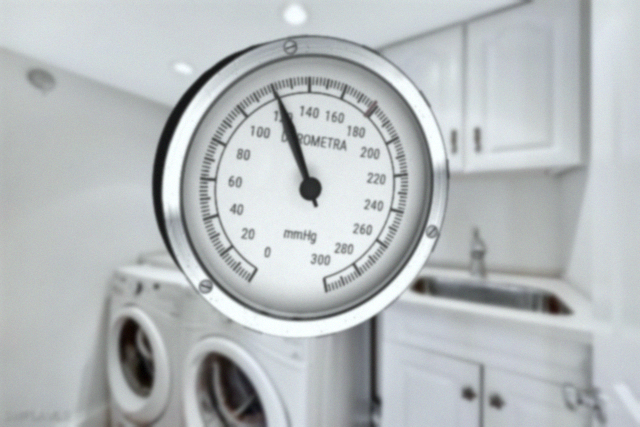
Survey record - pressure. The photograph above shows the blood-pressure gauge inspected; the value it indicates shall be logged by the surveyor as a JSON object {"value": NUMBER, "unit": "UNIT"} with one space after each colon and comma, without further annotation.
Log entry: {"value": 120, "unit": "mmHg"}
